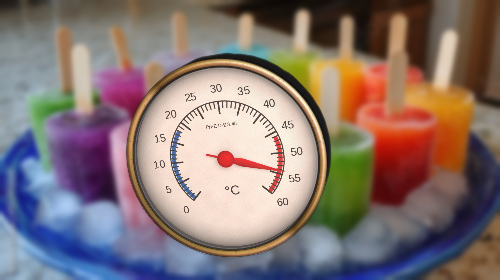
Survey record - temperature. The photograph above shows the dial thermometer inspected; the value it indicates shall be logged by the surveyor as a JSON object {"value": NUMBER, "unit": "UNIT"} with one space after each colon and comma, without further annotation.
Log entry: {"value": 54, "unit": "°C"}
